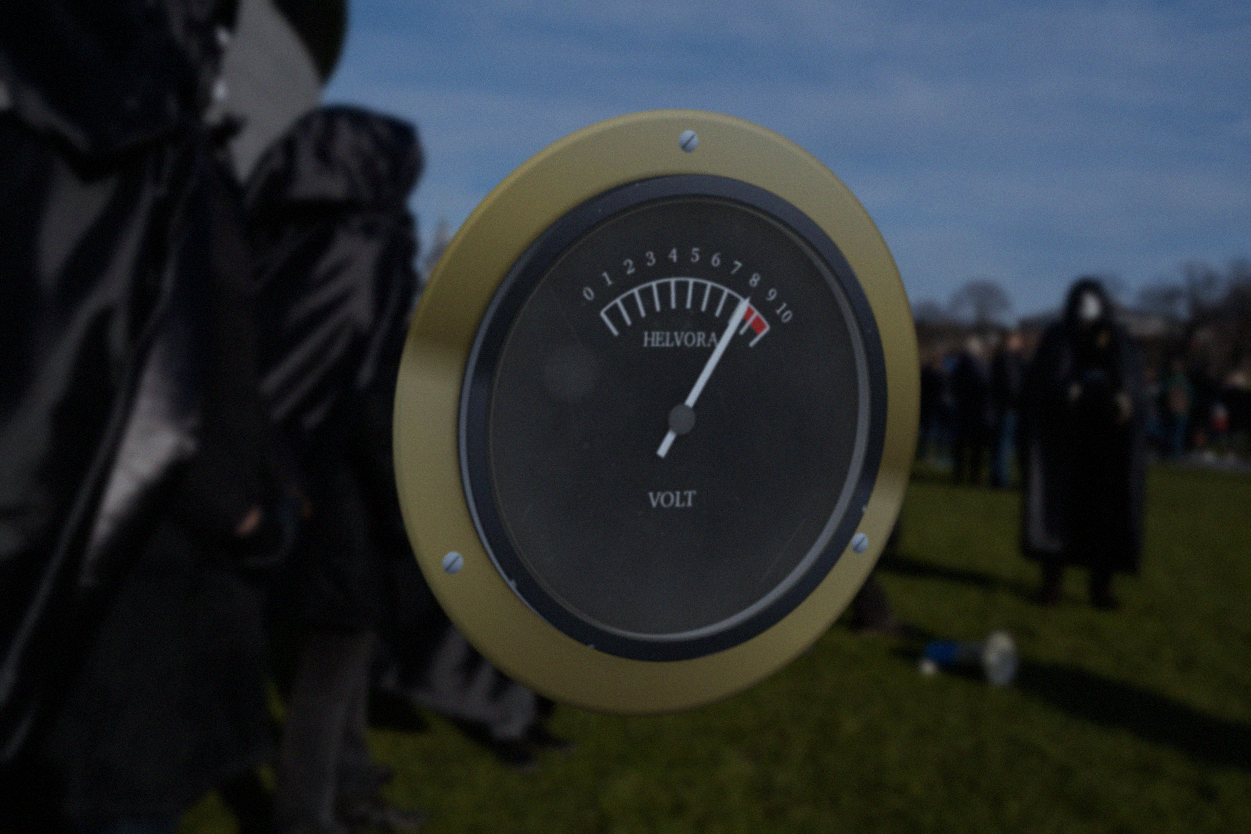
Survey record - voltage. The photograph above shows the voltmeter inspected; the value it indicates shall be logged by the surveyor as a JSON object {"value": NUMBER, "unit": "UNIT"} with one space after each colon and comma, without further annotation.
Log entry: {"value": 8, "unit": "V"}
